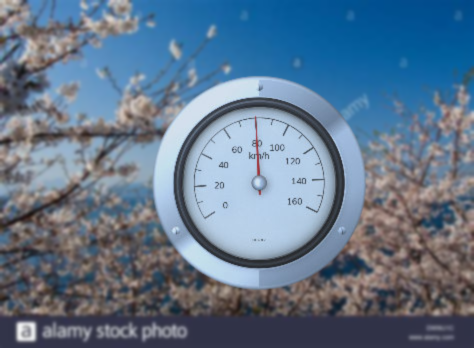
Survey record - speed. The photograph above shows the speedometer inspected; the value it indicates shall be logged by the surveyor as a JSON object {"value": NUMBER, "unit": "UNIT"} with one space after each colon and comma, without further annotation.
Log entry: {"value": 80, "unit": "km/h"}
